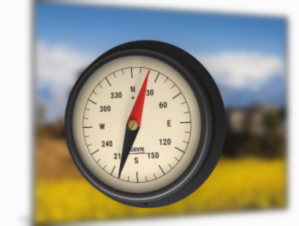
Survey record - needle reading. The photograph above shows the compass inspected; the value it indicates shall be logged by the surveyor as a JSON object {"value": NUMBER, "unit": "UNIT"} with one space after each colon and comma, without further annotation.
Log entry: {"value": 20, "unit": "°"}
